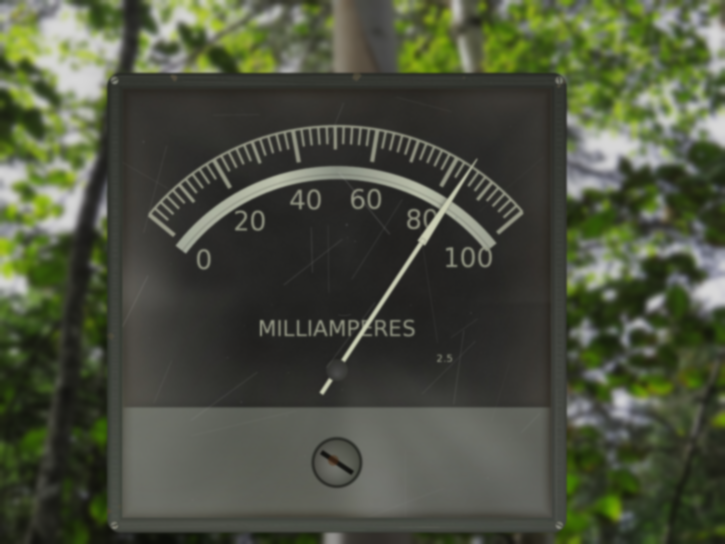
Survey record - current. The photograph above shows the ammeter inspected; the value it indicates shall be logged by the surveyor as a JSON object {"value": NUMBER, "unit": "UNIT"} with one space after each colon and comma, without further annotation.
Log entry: {"value": 84, "unit": "mA"}
